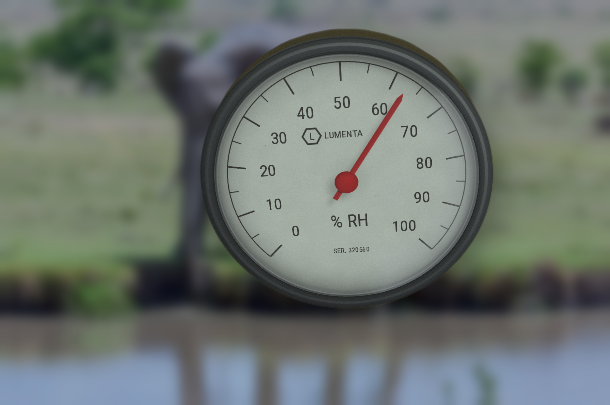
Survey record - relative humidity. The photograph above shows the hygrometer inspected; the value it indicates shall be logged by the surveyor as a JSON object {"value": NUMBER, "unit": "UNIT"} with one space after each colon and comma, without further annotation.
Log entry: {"value": 62.5, "unit": "%"}
